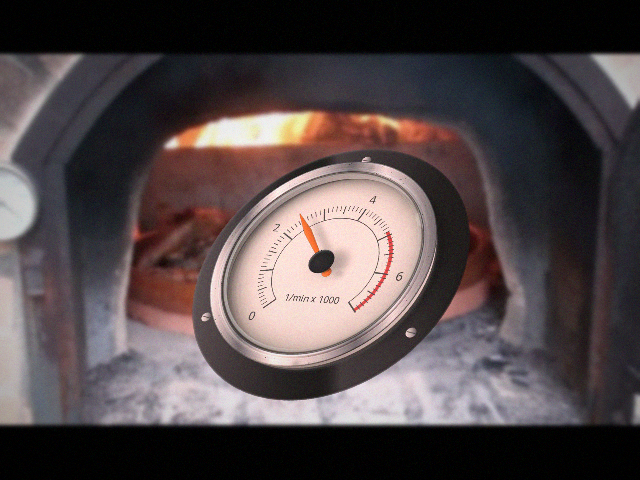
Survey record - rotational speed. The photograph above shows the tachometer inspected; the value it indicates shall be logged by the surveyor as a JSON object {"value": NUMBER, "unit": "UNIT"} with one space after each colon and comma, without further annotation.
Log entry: {"value": 2500, "unit": "rpm"}
